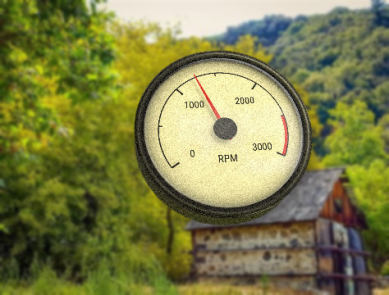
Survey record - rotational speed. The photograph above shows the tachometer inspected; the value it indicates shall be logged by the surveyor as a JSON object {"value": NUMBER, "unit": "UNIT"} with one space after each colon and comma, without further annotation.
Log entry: {"value": 1250, "unit": "rpm"}
